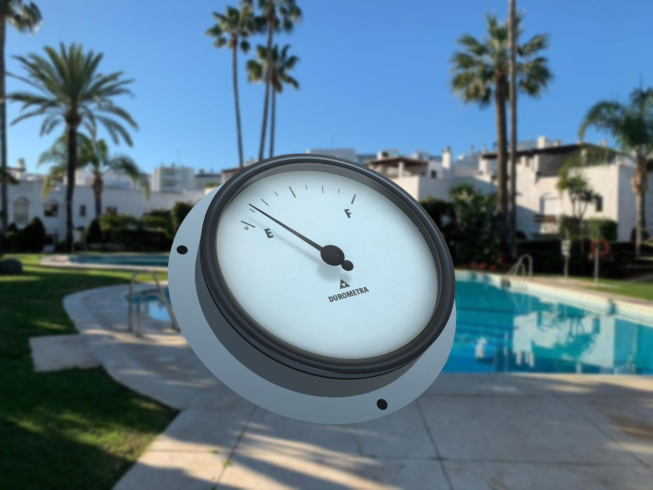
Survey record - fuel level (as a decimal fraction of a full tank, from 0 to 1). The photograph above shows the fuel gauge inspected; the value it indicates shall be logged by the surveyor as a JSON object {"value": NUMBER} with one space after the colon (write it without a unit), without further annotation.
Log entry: {"value": 0.125}
